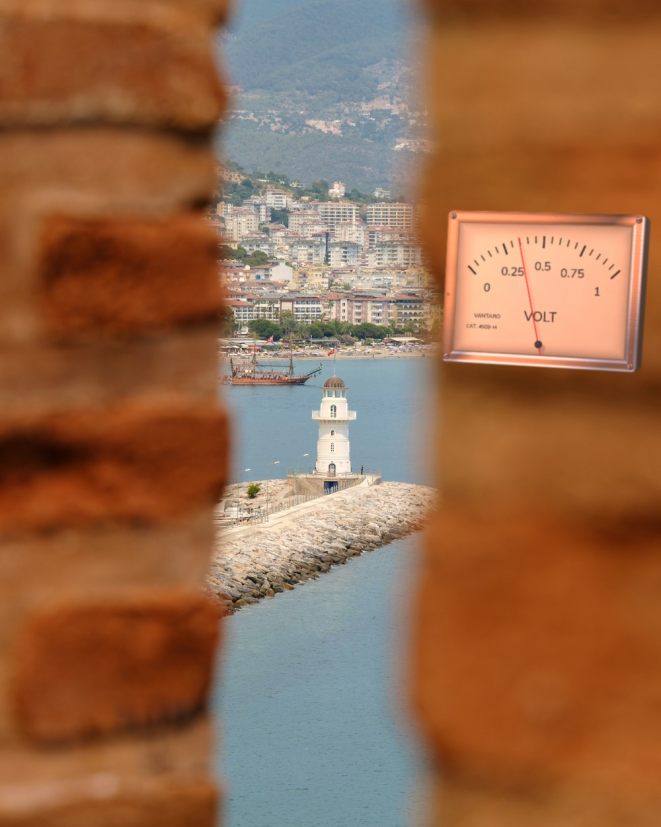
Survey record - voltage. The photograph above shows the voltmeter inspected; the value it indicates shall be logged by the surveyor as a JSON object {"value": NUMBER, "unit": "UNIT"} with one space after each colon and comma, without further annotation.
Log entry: {"value": 0.35, "unit": "V"}
